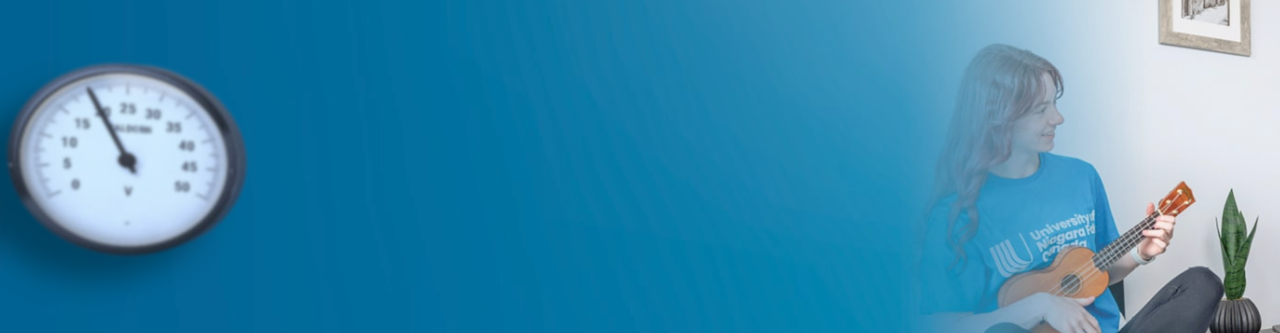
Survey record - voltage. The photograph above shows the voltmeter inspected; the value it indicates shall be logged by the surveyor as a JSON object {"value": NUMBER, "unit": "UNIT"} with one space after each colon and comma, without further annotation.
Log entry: {"value": 20, "unit": "V"}
